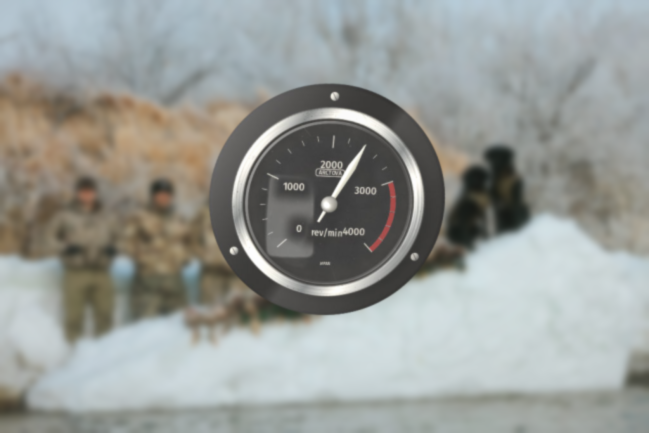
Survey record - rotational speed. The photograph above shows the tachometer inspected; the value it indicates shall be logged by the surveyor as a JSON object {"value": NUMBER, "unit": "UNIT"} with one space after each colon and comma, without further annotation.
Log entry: {"value": 2400, "unit": "rpm"}
